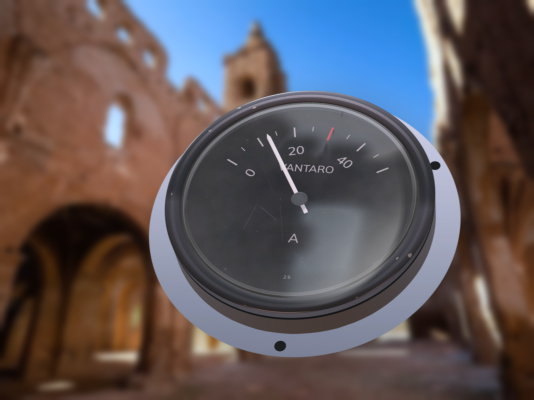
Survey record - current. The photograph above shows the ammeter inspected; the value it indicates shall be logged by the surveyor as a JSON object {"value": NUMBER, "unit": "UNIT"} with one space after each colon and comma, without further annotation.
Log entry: {"value": 12.5, "unit": "A"}
